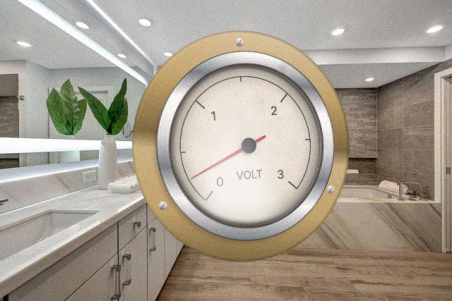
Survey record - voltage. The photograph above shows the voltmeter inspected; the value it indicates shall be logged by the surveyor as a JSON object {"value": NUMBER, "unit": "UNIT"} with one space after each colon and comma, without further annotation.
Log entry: {"value": 0.25, "unit": "V"}
